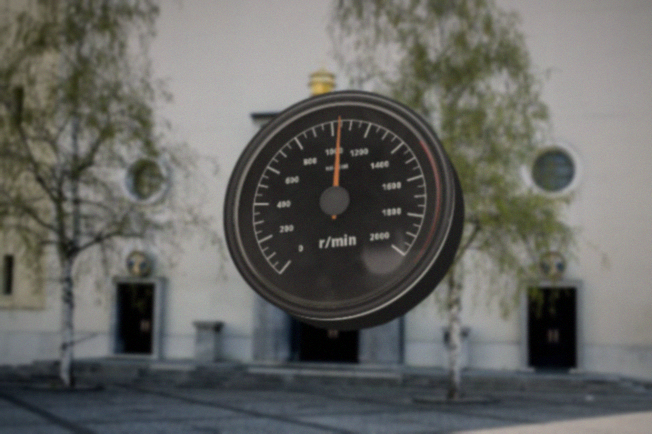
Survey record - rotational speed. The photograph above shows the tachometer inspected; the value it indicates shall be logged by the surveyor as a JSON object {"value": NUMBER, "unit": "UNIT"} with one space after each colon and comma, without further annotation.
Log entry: {"value": 1050, "unit": "rpm"}
